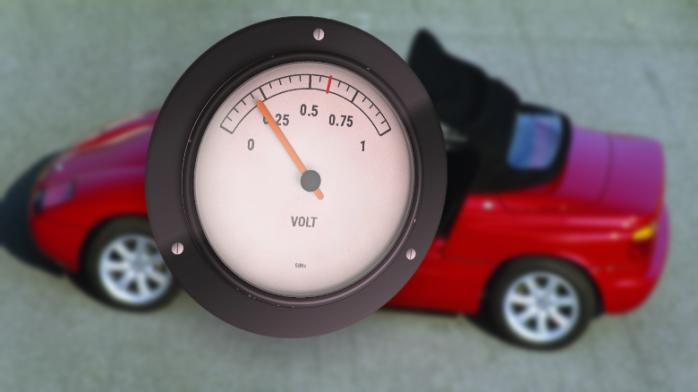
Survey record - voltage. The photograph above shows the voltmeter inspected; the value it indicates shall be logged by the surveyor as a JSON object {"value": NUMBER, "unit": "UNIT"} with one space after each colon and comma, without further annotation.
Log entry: {"value": 0.2, "unit": "V"}
